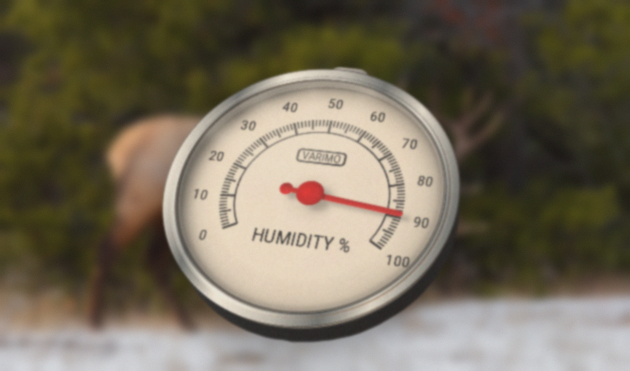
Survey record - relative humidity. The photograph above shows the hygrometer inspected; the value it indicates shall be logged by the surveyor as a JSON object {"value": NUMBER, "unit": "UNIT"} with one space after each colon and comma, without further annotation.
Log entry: {"value": 90, "unit": "%"}
